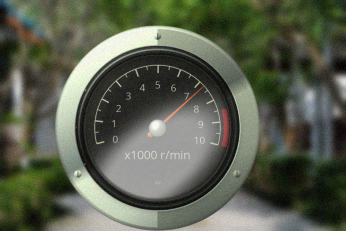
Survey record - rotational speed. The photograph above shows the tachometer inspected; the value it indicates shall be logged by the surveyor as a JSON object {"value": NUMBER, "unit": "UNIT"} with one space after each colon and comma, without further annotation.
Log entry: {"value": 7250, "unit": "rpm"}
